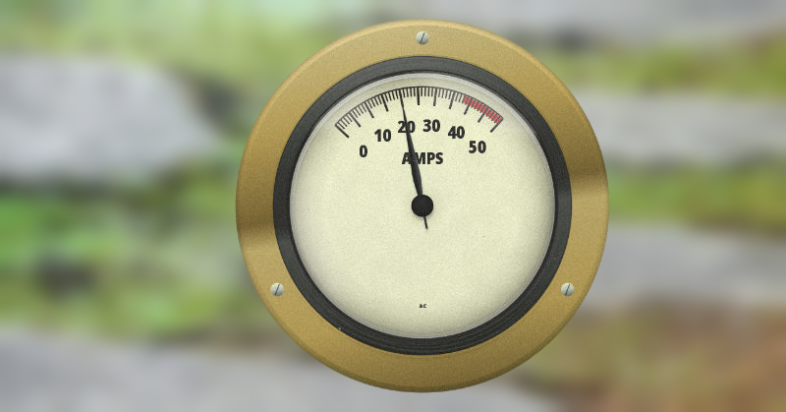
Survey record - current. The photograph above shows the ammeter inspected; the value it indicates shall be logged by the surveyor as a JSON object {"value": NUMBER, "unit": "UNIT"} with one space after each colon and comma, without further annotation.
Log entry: {"value": 20, "unit": "A"}
